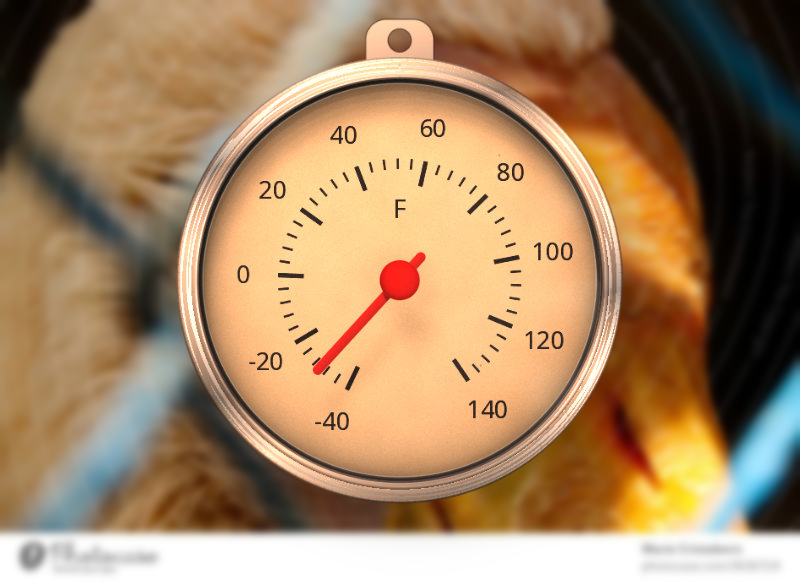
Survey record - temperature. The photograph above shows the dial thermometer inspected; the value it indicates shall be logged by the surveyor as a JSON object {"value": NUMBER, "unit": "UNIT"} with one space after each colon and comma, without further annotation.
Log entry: {"value": -30, "unit": "°F"}
